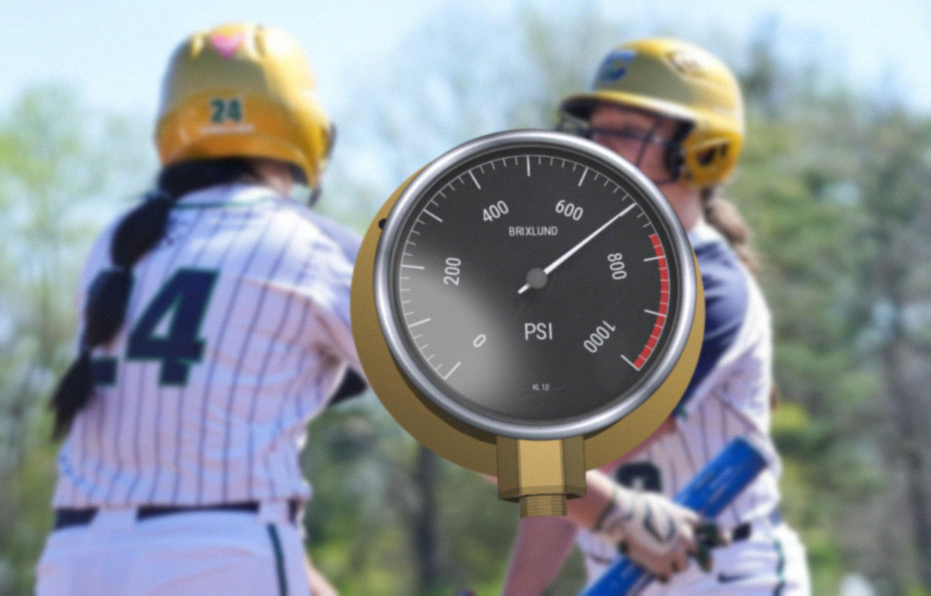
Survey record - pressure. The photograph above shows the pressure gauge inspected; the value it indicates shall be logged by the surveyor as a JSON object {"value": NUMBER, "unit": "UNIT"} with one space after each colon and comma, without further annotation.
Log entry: {"value": 700, "unit": "psi"}
